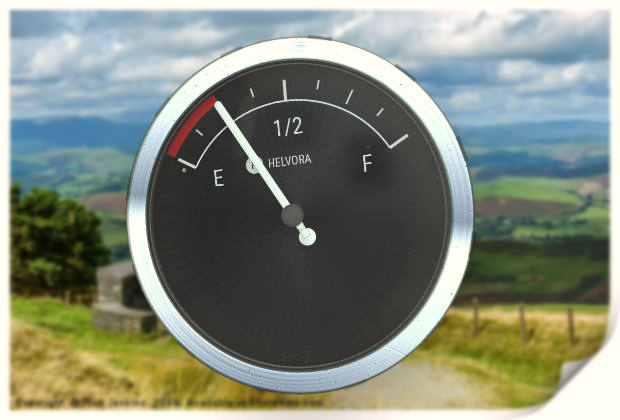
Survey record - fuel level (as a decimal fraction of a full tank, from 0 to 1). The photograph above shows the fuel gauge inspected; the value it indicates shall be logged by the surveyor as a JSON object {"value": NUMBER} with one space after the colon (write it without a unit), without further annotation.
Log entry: {"value": 0.25}
